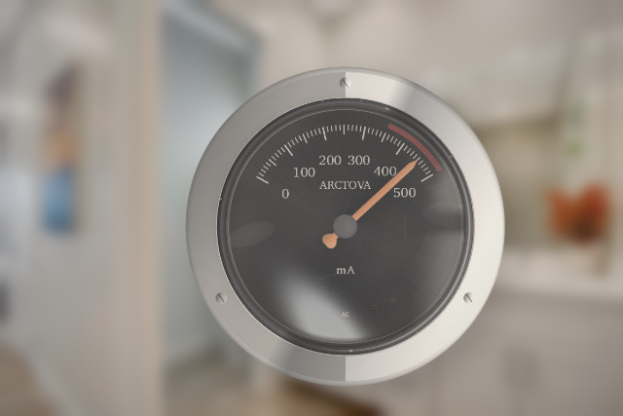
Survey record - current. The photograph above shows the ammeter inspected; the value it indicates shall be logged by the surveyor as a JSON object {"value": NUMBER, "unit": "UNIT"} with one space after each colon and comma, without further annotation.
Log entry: {"value": 450, "unit": "mA"}
